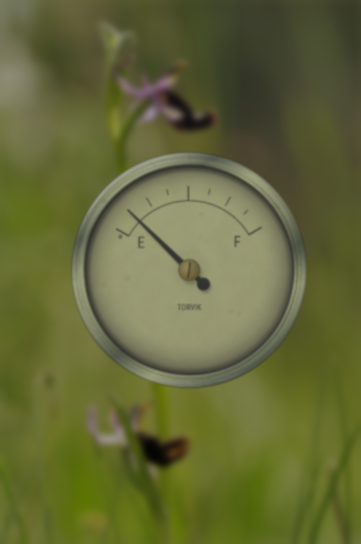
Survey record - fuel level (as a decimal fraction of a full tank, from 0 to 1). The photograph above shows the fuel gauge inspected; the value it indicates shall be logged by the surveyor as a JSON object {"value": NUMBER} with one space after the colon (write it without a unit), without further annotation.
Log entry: {"value": 0.125}
